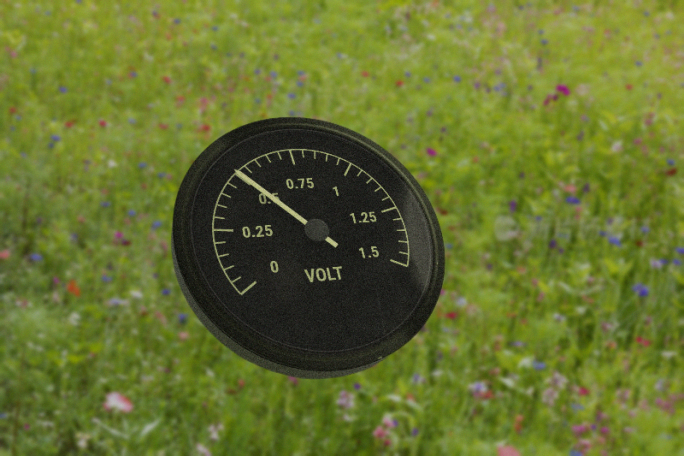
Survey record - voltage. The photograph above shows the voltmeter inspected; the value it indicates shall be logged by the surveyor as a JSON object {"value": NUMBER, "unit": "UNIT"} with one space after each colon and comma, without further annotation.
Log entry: {"value": 0.5, "unit": "V"}
